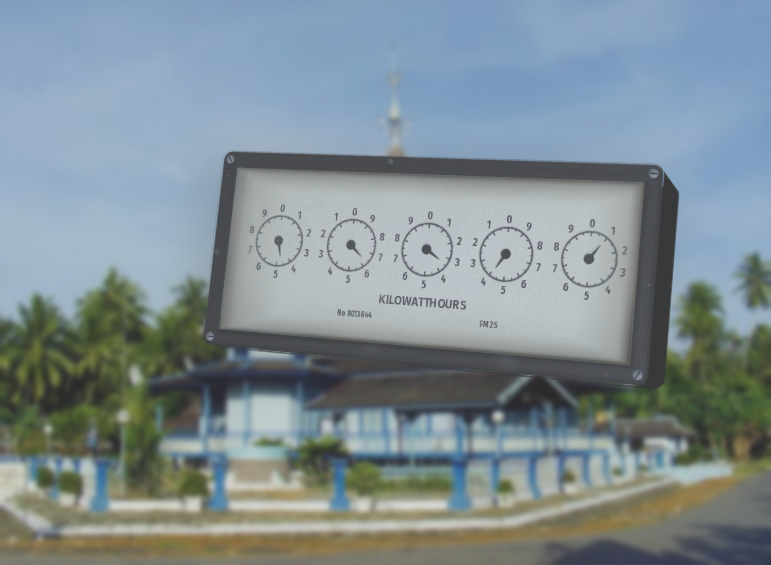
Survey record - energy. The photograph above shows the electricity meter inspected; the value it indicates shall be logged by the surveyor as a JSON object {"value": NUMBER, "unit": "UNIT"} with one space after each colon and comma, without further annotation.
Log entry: {"value": 46341, "unit": "kWh"}
